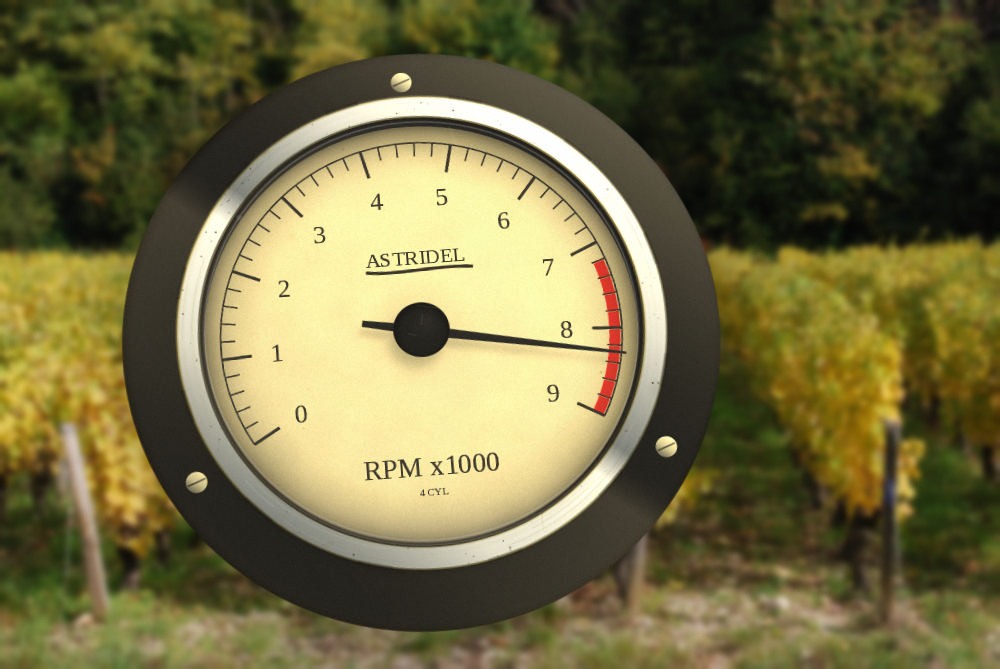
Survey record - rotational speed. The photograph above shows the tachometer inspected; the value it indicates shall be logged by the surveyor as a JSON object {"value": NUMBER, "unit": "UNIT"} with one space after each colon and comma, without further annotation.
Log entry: {"value": 8300, "unit": "rpm"}
